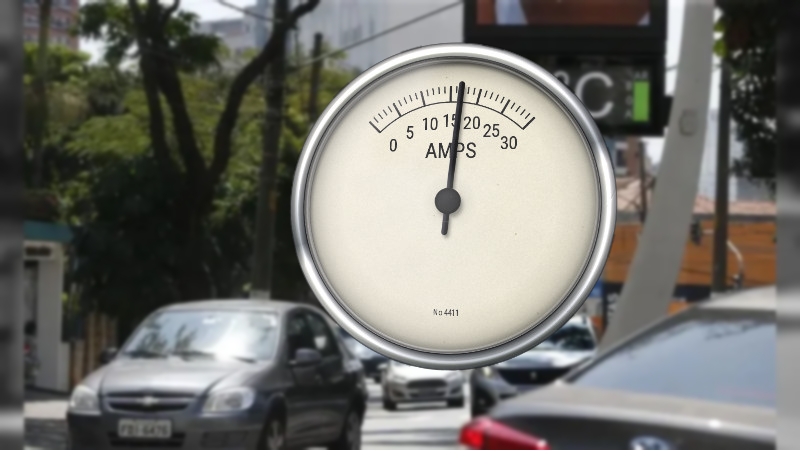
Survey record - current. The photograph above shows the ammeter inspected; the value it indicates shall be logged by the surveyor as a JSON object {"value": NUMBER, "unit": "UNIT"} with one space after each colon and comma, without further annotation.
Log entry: {"value": 17, "unit": "A"}
